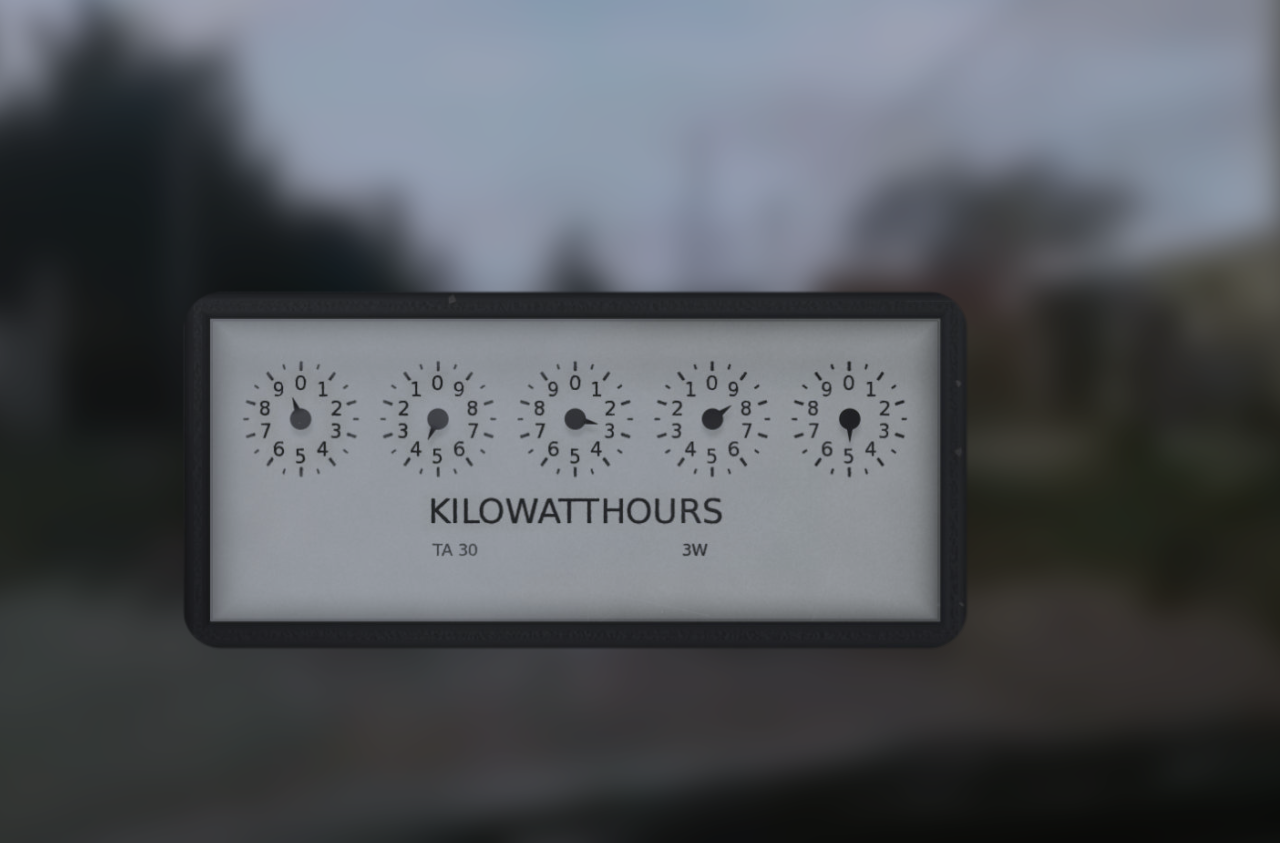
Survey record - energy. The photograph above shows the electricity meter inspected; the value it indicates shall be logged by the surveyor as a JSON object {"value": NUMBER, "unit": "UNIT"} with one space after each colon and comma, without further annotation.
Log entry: {"value": 94285, "unit": "kWh"}
